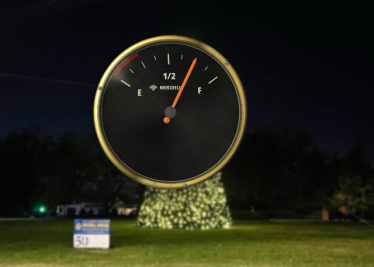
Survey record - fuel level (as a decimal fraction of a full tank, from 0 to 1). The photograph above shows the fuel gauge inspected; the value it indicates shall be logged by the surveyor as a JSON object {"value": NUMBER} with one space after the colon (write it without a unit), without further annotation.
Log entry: {"value": 0.75}
